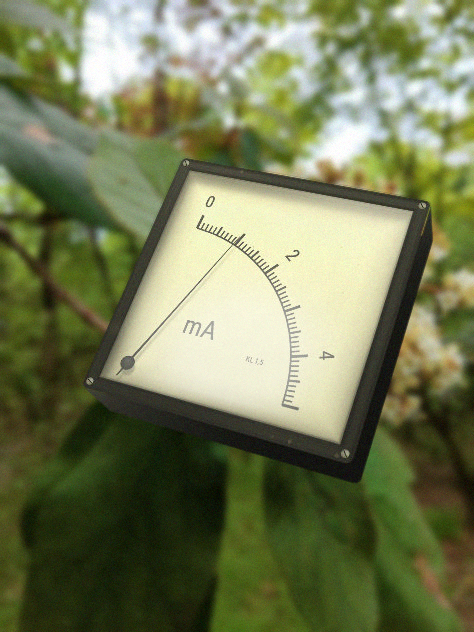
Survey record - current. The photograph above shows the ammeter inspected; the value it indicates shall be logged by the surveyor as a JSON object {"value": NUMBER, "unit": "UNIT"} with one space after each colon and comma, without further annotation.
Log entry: {"value": 1, "unit": "mA"}
